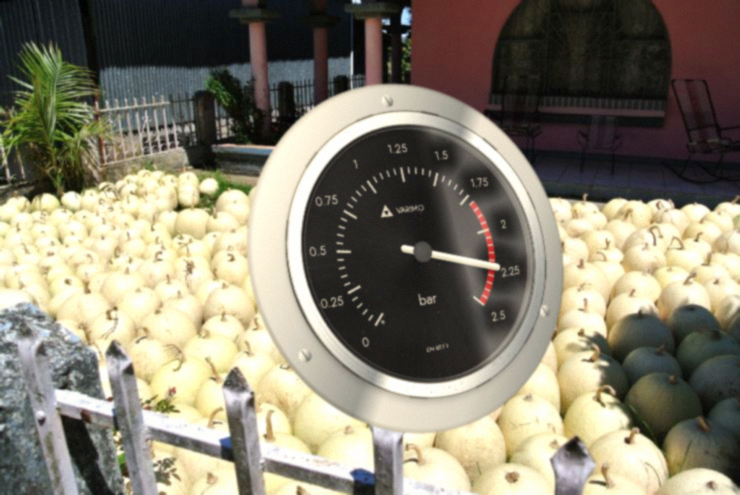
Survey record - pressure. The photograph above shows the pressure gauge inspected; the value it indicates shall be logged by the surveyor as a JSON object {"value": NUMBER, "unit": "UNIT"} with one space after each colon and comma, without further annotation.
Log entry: {"value": 2.25, "unit": "bar"}
